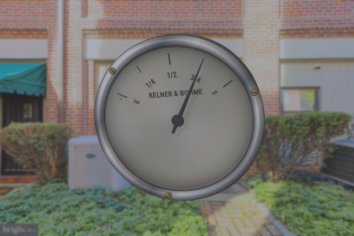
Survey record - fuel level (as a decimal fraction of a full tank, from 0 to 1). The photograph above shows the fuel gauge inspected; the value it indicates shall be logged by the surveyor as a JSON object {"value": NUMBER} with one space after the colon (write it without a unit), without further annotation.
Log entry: {"value": 0.75}
